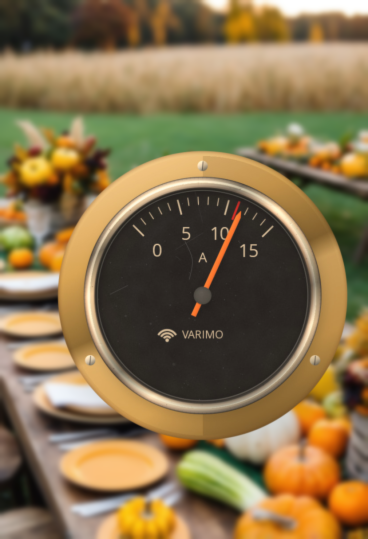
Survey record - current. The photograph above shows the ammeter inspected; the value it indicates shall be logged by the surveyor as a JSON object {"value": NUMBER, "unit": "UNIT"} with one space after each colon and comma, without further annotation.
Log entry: {"value": 11.5, "unit": "A"}
